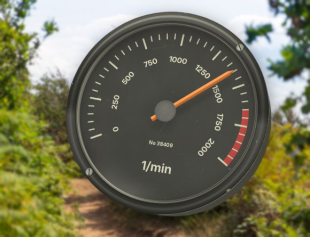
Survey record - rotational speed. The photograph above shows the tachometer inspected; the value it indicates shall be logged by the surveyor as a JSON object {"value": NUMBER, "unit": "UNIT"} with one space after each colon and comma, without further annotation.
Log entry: {"value": 1400, "unit": "rpm"}
